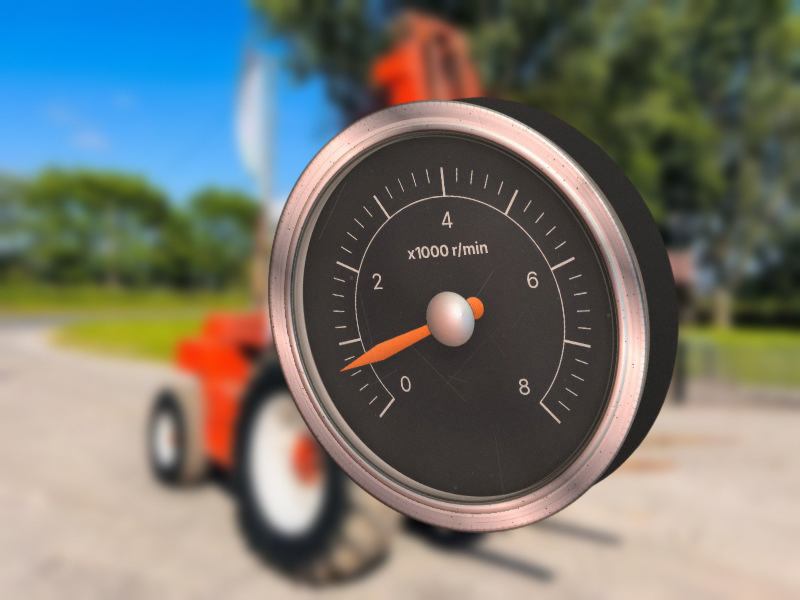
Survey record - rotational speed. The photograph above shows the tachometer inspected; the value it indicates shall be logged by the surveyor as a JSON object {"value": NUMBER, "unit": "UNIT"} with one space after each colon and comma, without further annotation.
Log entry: {"value": 700, "unit": "rpm"}
